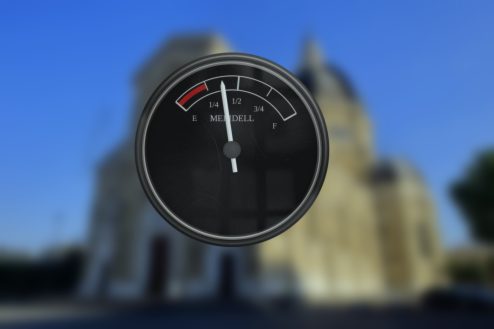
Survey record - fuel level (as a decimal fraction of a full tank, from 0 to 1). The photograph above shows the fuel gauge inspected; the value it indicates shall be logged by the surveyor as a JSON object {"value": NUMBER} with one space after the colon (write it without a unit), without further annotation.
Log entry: {"value": 0.375}
